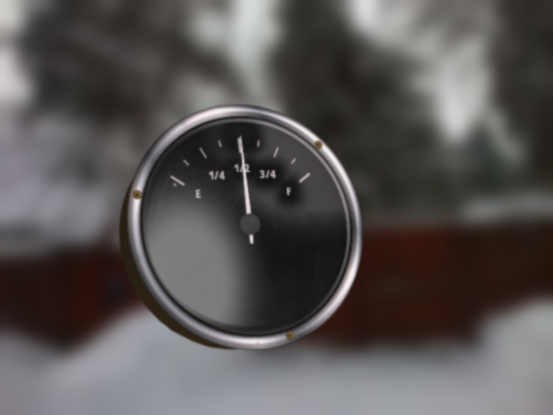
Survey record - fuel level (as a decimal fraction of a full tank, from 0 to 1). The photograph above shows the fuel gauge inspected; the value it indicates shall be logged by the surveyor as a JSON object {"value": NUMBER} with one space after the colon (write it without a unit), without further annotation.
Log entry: {"value": 0.5}
